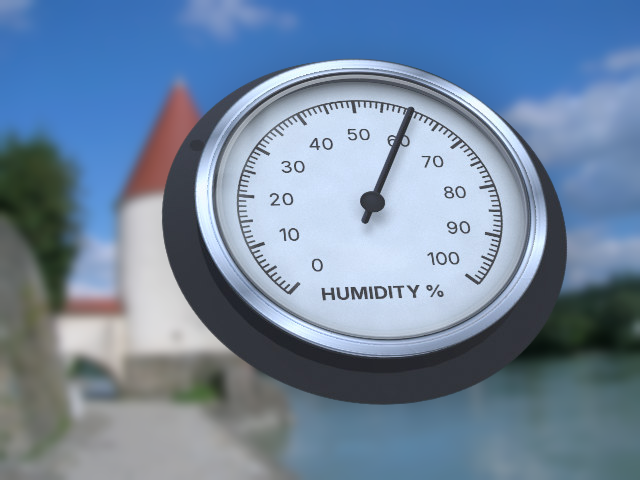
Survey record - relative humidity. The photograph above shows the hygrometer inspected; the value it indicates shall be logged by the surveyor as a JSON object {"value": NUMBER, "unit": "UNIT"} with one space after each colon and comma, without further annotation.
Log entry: {"value": 60, "unit": "%"}
